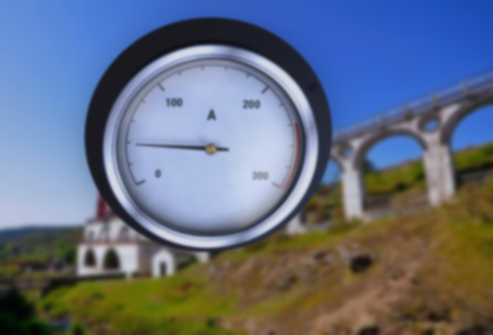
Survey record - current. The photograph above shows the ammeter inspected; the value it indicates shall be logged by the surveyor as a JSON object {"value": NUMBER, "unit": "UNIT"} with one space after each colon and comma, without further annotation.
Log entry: {"value": 40, "unit": "A"}
